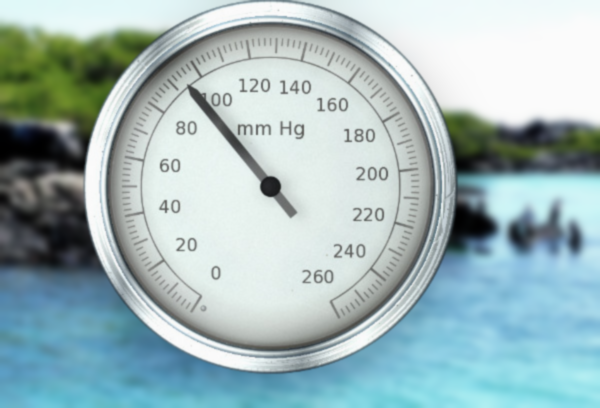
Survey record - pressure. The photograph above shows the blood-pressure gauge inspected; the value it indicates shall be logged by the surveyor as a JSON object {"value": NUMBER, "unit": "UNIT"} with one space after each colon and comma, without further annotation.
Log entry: {"value": 94, "unit": "mmHg"}
